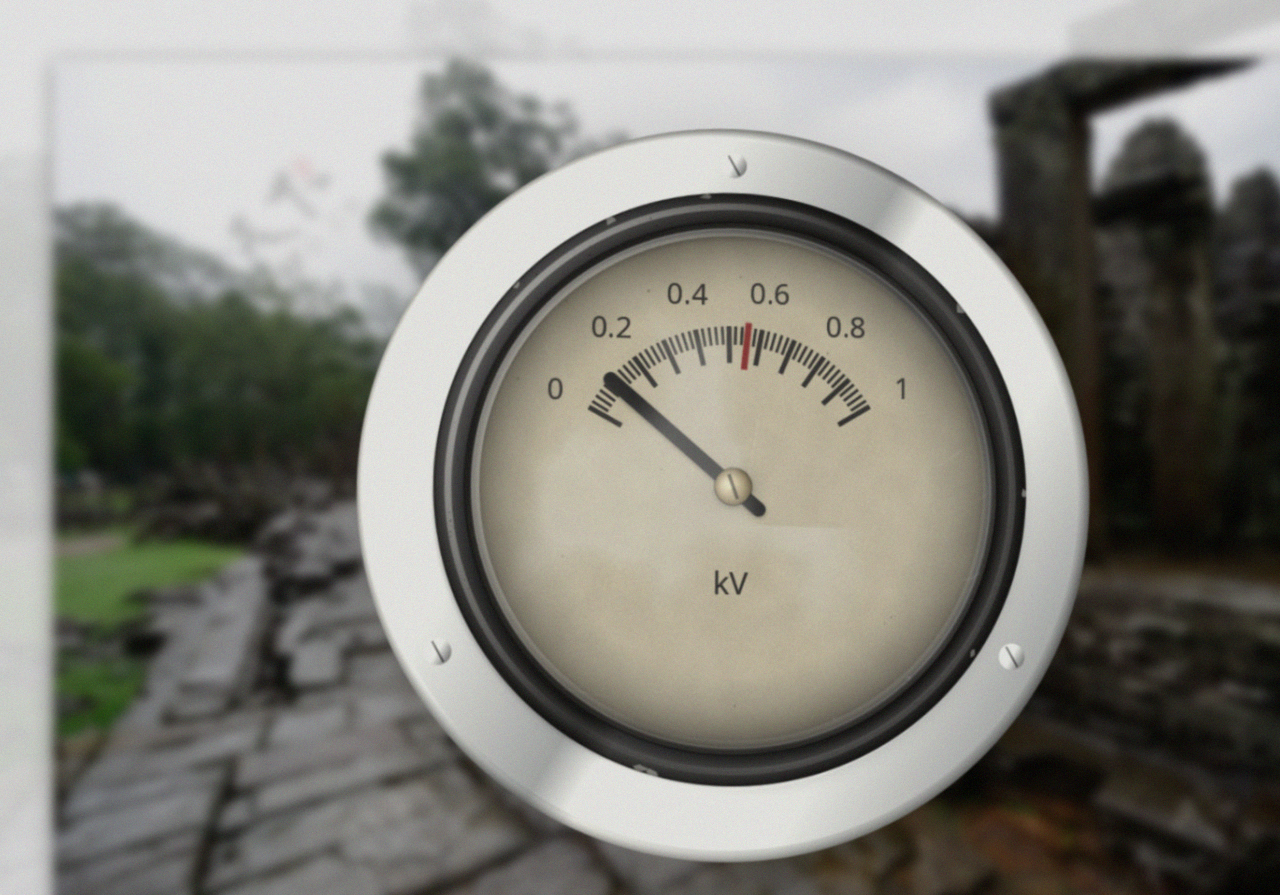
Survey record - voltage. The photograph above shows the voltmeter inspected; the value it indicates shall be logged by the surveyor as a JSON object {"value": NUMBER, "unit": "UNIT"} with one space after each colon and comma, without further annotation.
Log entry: {"value": 0.1, "unit": "kV"}
